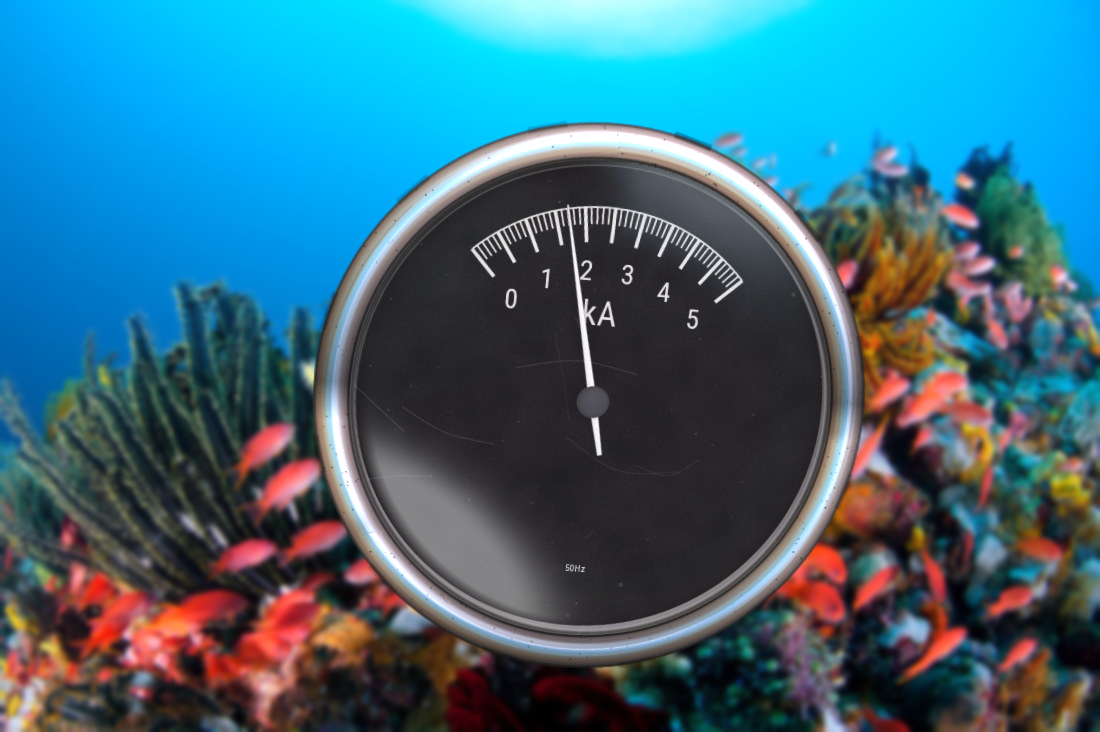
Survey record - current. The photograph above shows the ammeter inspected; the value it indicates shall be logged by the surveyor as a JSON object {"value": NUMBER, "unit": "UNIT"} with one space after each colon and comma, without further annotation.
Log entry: {"value": 1.7, "unit": "kA"}
